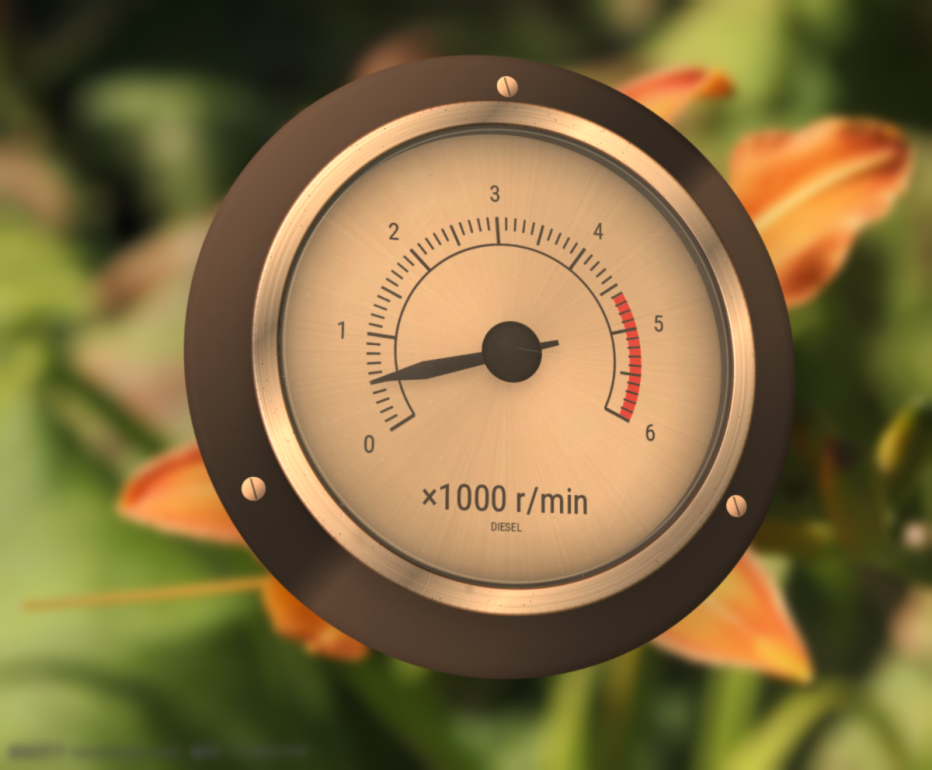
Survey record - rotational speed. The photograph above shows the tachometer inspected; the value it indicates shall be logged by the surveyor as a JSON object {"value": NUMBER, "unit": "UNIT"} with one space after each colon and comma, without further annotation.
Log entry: {"value": 500, "unit": "rpm"}
